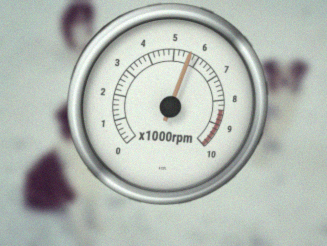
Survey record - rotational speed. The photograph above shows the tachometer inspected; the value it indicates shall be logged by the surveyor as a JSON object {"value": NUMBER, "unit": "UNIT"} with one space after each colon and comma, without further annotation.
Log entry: {"value": 5600, "unit": "rpm"}
